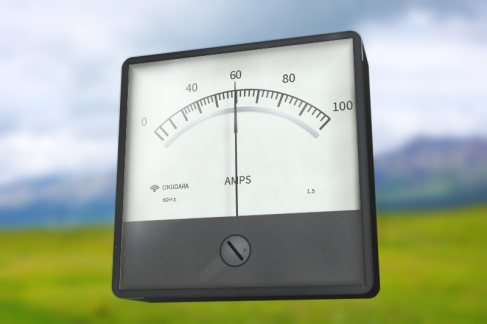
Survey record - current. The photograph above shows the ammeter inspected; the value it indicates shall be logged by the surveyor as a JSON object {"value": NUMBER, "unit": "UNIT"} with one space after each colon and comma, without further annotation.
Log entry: {"value": 60, "unit": "A"}
